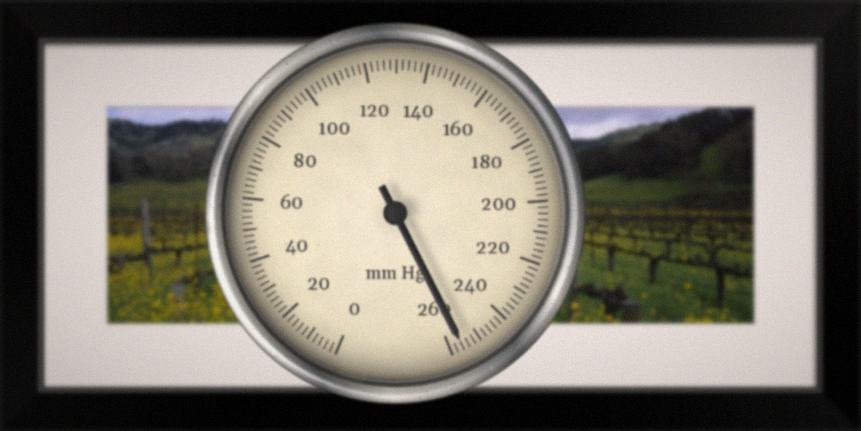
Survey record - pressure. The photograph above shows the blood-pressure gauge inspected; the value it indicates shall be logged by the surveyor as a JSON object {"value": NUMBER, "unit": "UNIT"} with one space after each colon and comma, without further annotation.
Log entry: {"value": 256, "unit": "mmHg"}
